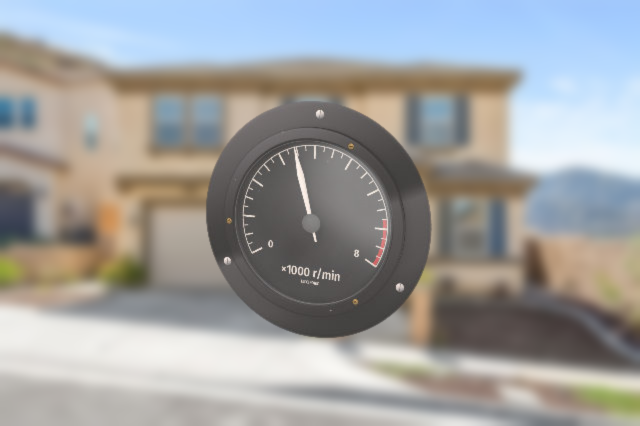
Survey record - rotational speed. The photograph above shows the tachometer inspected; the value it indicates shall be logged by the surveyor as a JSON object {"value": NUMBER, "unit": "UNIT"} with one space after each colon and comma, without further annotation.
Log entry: {"value": 3500, "unit": "rpm"}
